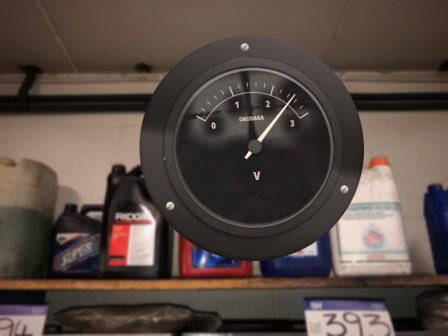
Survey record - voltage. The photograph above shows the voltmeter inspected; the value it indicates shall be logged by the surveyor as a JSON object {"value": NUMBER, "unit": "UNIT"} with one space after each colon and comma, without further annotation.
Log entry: {"value": 2.5, "unit": "V"}
